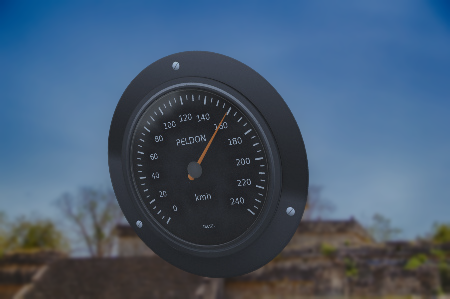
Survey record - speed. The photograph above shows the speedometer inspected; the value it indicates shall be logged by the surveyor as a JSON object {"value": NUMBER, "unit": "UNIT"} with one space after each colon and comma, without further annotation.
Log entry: {"value": 160, "unit": "km/h"}
